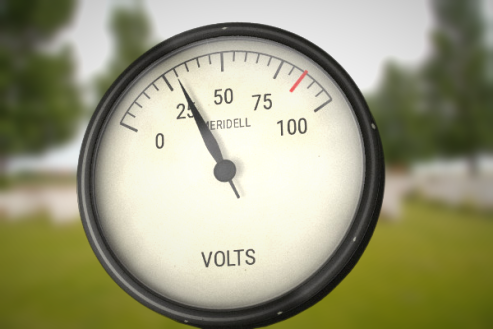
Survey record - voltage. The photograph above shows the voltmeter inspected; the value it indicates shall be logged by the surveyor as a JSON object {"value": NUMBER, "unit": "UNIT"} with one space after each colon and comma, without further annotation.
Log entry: {"value": 30, "unit": "V"}
